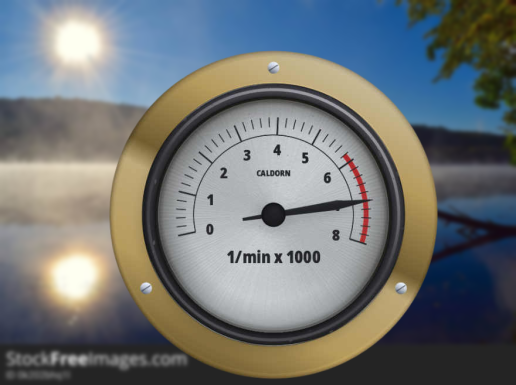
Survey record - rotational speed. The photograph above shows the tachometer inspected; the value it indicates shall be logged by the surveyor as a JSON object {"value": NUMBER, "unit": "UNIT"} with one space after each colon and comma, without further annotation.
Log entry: {"value": 7000, "unit": "rpm"}
